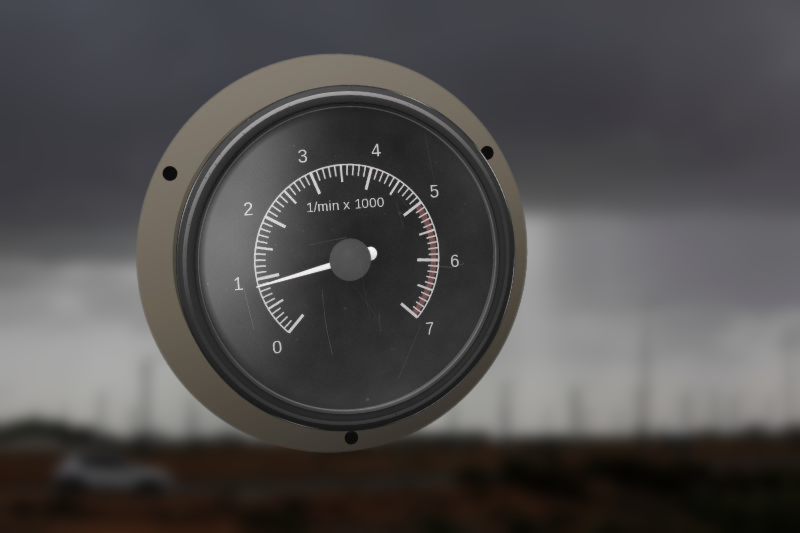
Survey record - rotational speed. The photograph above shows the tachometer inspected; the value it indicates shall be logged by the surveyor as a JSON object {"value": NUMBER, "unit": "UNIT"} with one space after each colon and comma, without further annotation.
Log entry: {"value": 900, "unit": "rpm"}
